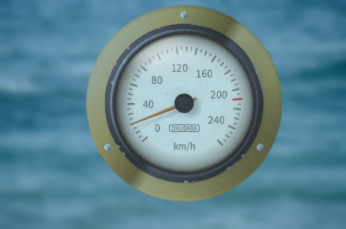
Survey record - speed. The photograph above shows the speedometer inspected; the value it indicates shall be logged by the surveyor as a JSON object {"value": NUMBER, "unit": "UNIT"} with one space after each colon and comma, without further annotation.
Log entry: {"value": 20, "unit": "km/h"}
